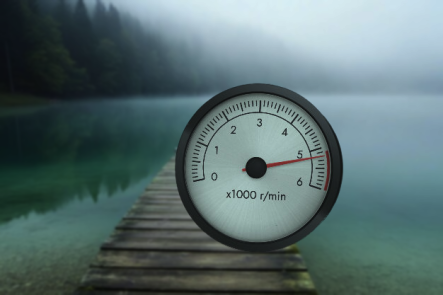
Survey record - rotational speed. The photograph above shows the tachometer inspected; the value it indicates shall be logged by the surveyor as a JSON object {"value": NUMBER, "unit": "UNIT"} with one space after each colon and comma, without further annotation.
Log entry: {"value": 5200, "unit": "rpm"}
